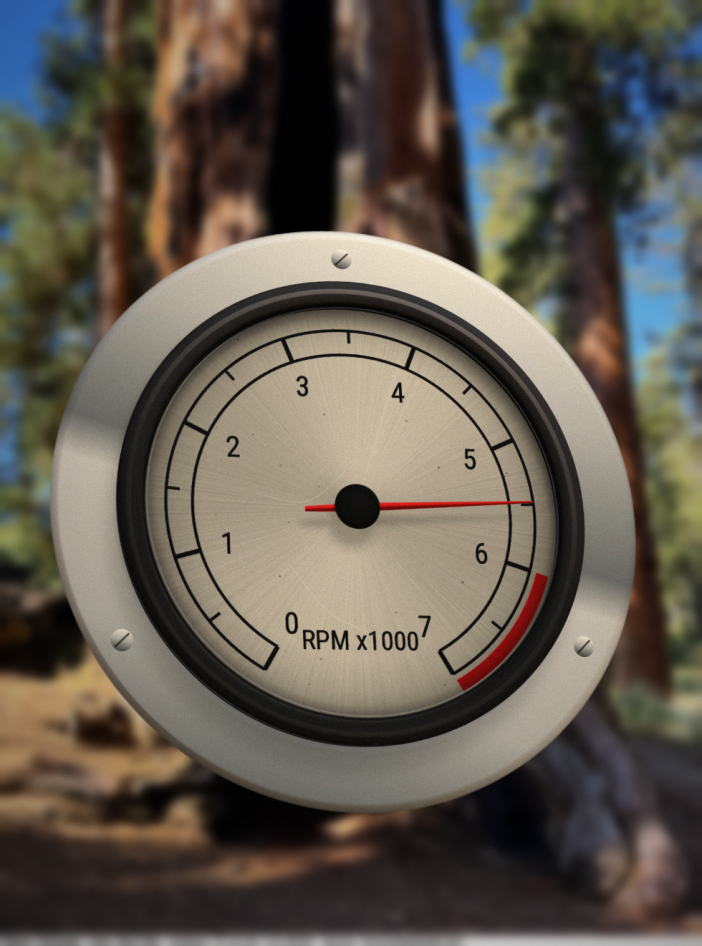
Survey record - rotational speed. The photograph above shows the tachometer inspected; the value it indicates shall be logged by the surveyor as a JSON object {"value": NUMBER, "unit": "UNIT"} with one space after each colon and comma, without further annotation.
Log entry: {"value": 5500, "unit": "rpm"}
